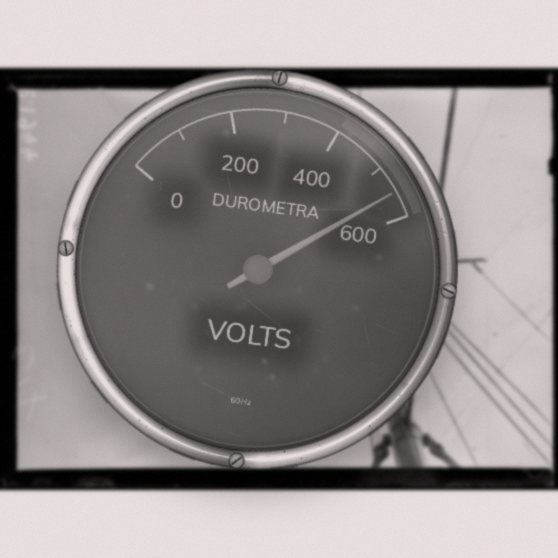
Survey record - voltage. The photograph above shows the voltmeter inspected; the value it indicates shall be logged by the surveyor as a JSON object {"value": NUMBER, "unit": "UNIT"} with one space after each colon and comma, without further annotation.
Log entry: {"value": 550, "unit": "V"}
